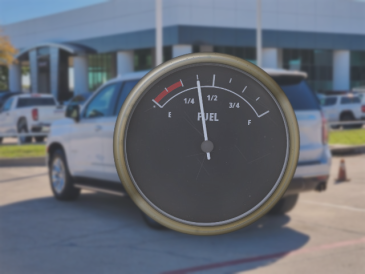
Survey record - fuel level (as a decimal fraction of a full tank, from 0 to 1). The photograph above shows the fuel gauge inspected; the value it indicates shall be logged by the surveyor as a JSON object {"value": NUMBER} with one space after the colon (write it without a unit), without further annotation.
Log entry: {"value": 0.375}
